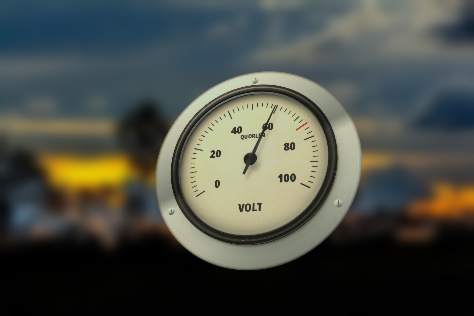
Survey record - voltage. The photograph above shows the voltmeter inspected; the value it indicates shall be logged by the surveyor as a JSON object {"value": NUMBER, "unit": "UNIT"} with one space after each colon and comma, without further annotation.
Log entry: {"value": 60, "unit": "V"}
